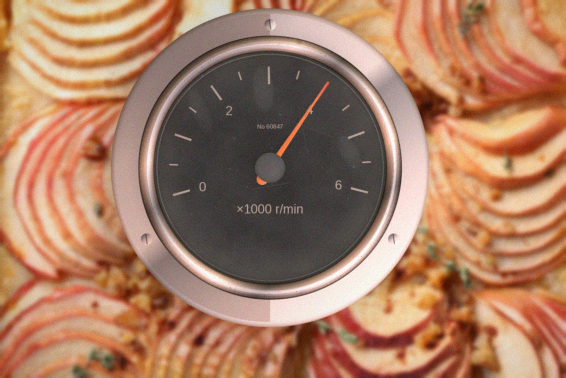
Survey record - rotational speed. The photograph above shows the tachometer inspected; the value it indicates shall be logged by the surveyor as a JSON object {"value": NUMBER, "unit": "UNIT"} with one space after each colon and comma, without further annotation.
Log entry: {"value": 4000, "unit": "rpm"}
